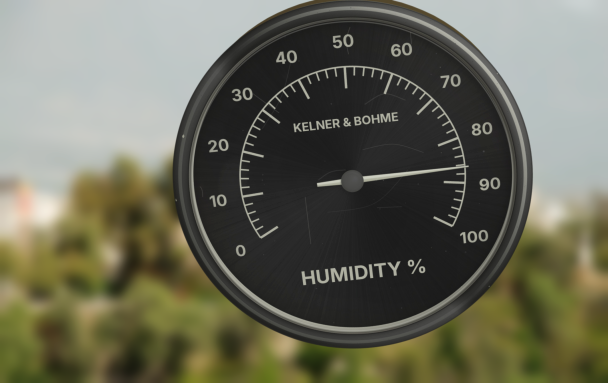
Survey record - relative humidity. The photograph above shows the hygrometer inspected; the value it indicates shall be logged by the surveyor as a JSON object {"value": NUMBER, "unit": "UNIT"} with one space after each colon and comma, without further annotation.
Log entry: {"value": 86, "unit": "%"}
